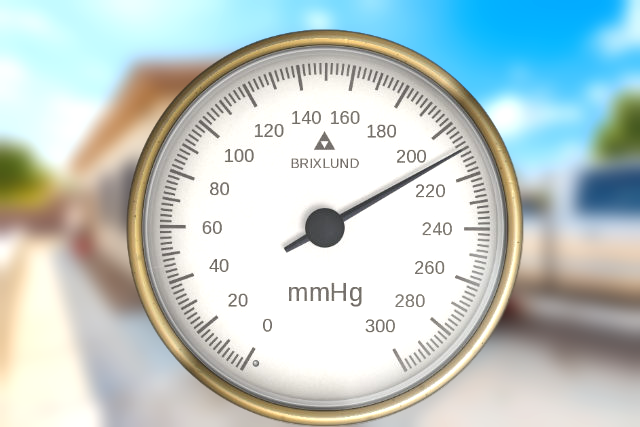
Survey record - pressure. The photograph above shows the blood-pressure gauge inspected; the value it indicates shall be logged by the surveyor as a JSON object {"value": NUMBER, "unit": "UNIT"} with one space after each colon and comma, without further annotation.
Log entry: {"value": 210, "unit": "mmHg"}
